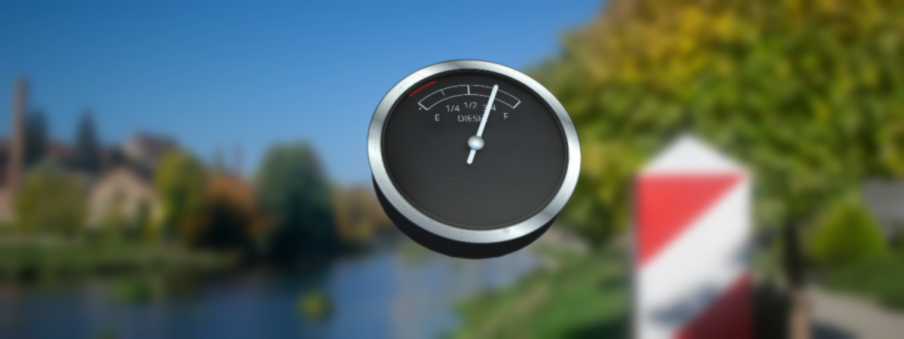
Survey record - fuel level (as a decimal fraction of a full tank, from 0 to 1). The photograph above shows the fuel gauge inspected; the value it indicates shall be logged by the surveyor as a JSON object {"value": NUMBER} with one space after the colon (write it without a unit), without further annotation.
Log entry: {"value": 0.75}
